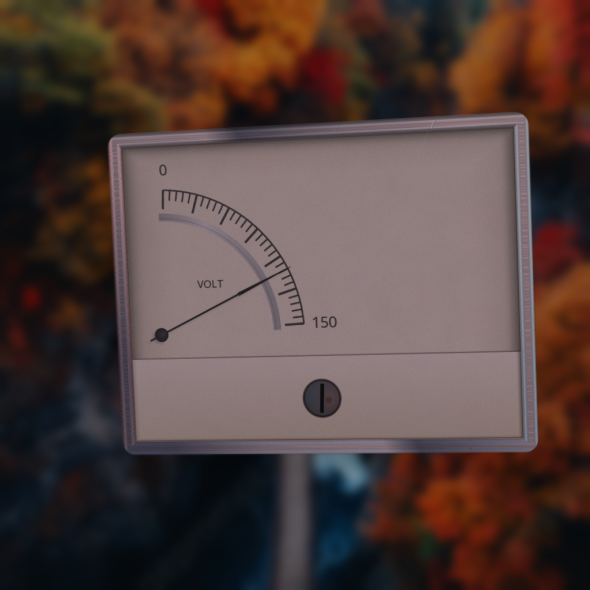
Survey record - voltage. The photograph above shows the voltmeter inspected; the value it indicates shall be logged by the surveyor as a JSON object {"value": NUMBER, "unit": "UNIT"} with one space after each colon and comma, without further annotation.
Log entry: {"value": 110, "unit": "V"}
